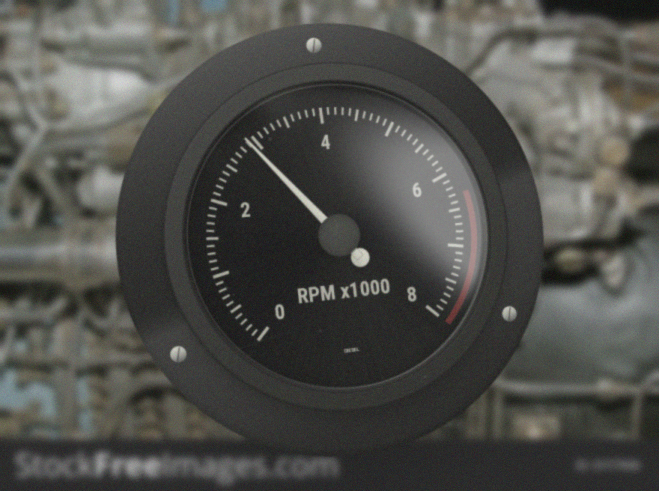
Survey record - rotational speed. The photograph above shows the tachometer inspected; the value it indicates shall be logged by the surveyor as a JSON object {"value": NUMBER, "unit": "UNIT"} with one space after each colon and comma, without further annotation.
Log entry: {"value": 2900, "unit": "rpm"}
